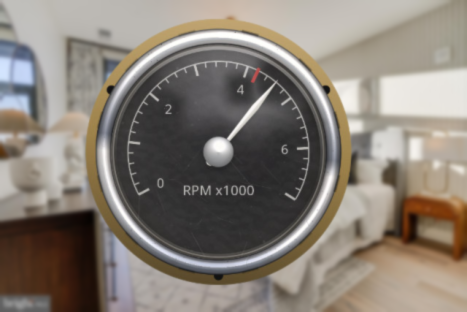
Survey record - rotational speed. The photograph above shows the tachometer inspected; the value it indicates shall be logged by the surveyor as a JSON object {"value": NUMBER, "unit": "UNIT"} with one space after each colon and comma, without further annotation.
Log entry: {"value": 4600, "unit": "rpm"}
